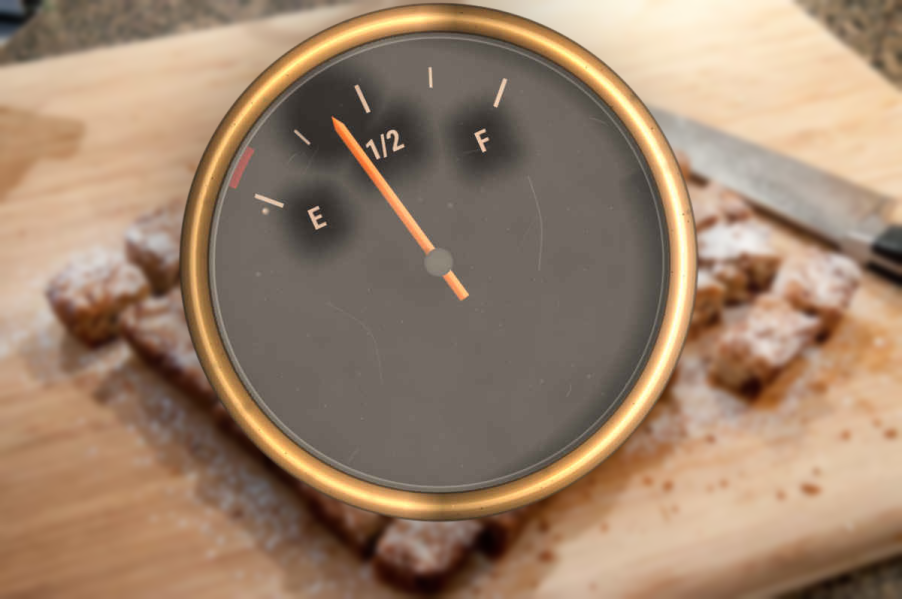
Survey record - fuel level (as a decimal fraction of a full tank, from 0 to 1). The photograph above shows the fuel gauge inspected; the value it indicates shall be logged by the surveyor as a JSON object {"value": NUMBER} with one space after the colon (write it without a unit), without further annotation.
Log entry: {"value": 0.375}
